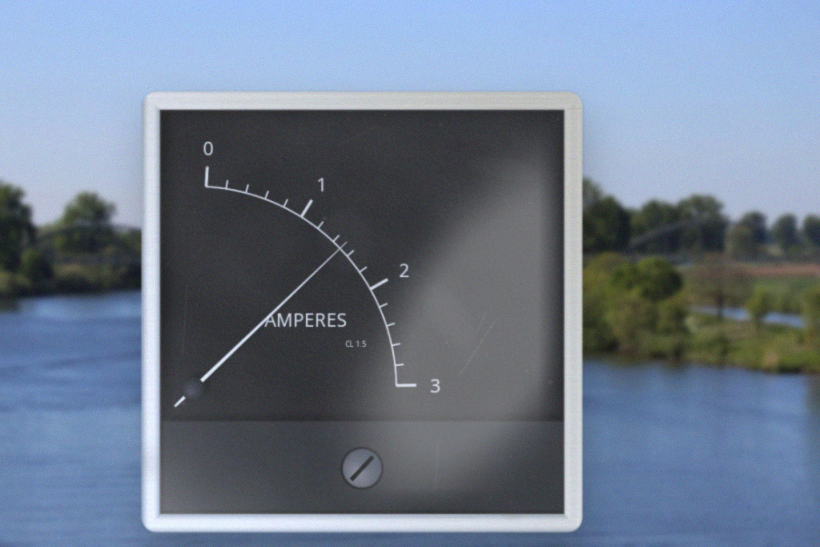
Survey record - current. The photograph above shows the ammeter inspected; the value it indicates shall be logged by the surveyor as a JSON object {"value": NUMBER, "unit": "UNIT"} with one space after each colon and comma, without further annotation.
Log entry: {"value": 1.5, "unit": "A"}
